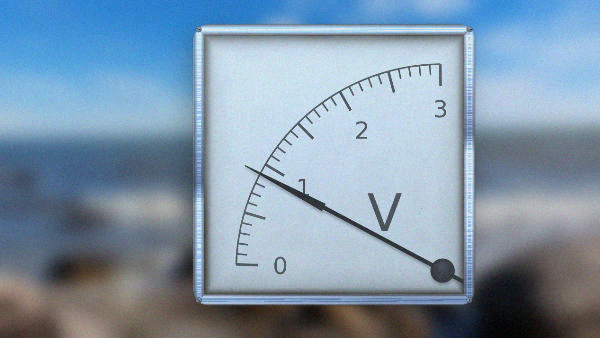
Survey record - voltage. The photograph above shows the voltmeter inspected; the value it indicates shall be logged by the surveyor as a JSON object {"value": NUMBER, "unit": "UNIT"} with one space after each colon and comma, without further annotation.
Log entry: {"value": 0.9, "unit": "V"}
